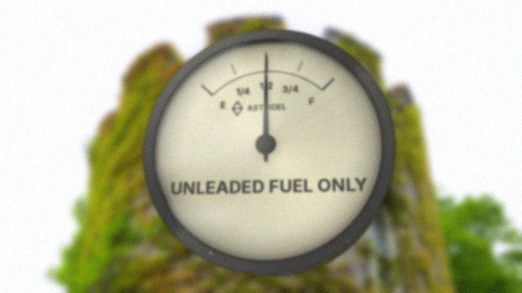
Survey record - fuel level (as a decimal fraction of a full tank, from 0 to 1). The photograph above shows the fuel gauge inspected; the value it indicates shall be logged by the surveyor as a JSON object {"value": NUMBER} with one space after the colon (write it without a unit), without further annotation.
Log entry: {"value": 0.5}
